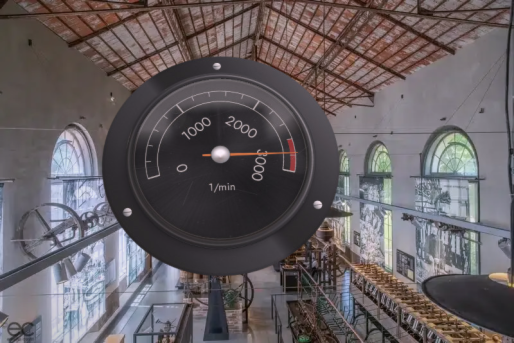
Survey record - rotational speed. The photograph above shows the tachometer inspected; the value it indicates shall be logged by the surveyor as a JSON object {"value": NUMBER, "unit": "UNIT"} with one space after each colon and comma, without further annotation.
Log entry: {"value": 2800, "unit": "rpm"}
